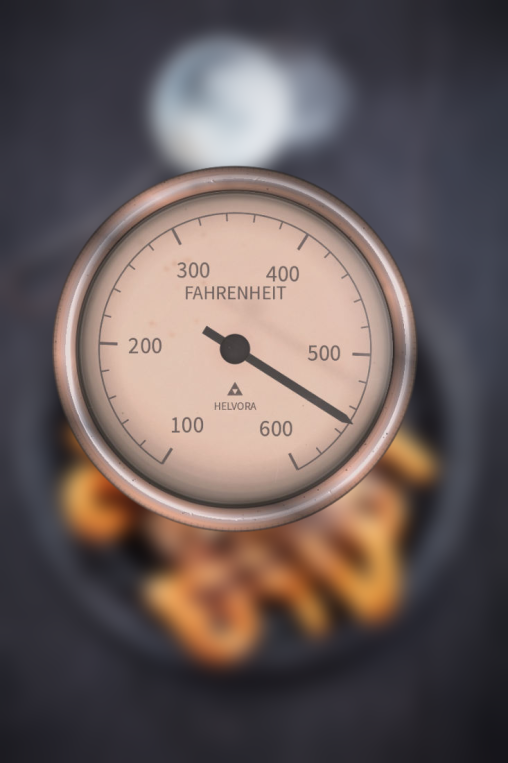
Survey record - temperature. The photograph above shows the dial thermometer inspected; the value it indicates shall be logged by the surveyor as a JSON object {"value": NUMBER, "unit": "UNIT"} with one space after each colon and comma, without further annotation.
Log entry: {"value": 550, "unit": "°F"}
